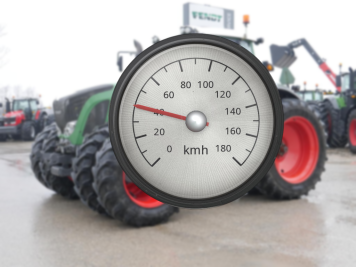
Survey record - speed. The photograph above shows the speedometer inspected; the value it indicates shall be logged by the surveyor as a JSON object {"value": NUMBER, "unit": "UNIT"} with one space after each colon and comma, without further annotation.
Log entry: {"value": 40, "unit": "km/h"}
